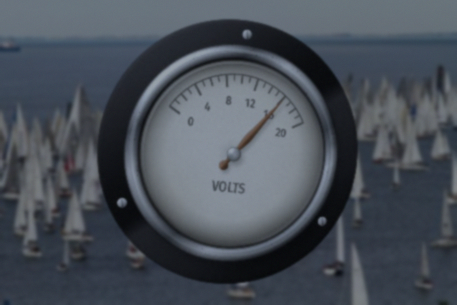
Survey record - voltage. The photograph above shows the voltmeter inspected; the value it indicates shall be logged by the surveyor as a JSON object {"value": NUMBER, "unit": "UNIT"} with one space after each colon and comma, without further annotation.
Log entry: {"value": 16, "unit": "V"}
